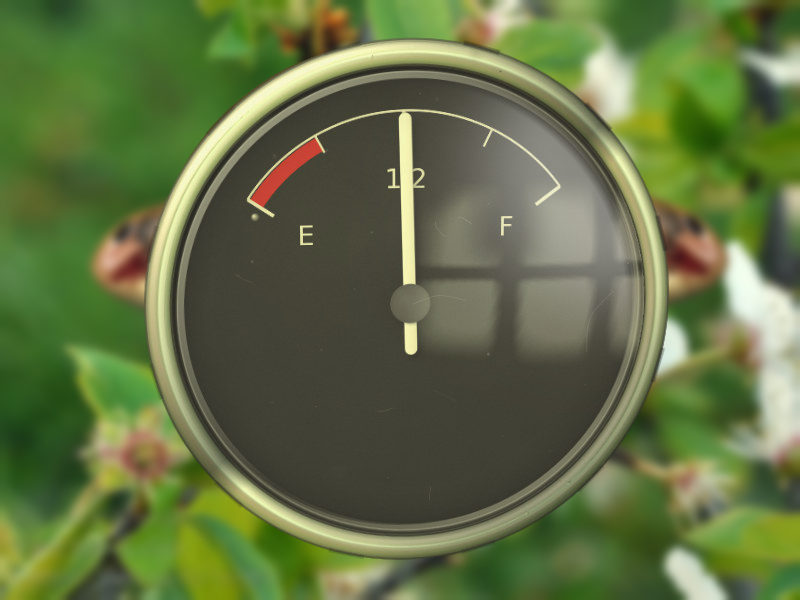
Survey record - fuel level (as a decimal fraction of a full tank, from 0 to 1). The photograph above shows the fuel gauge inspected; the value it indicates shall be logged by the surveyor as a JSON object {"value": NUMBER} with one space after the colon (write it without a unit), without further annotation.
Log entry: {"value": 0.5}
